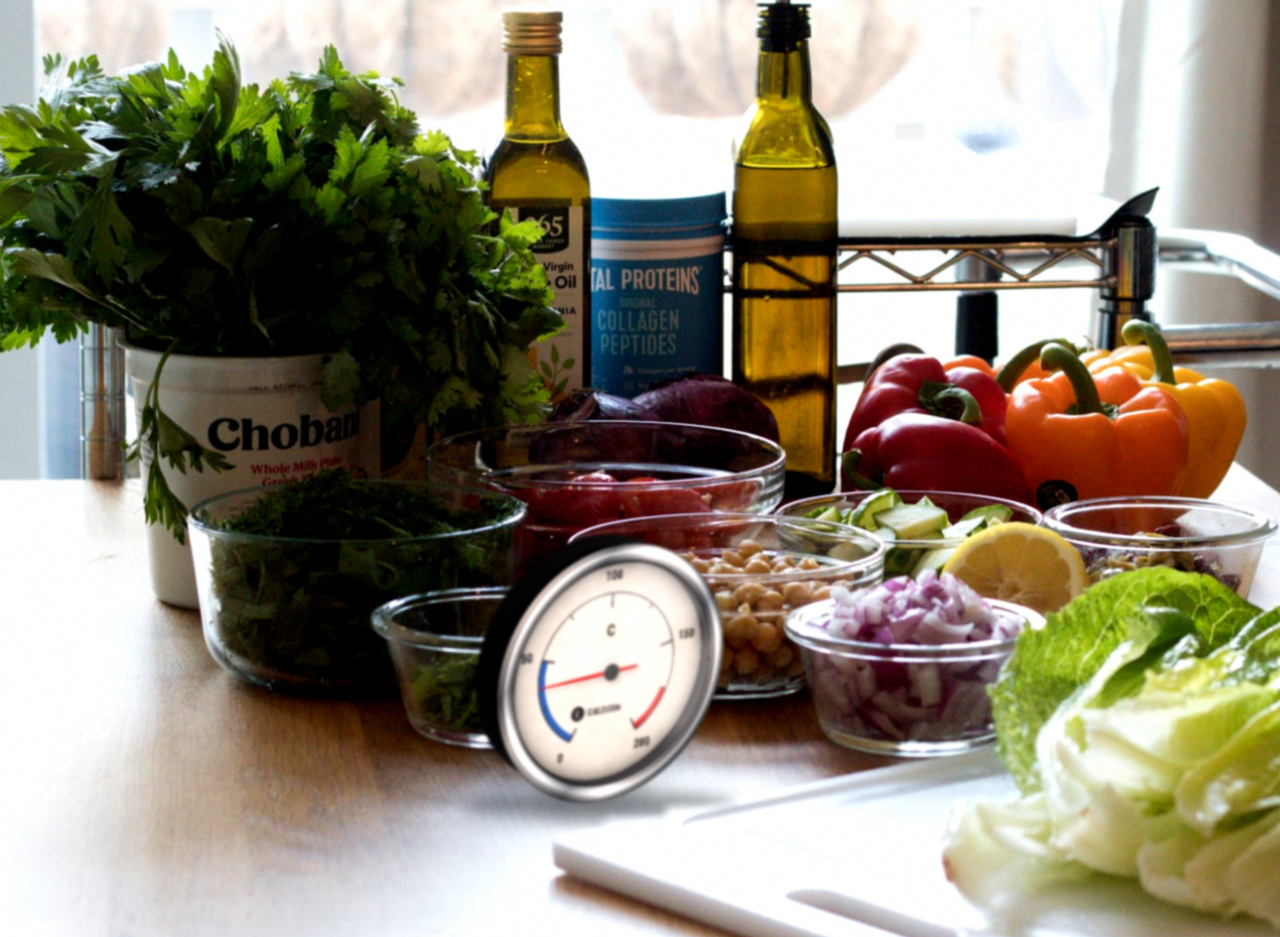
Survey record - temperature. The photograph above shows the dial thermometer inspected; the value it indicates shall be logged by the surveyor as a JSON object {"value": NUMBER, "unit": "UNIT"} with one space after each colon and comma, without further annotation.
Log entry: {"value": 37.5, "unit": "°C"}
